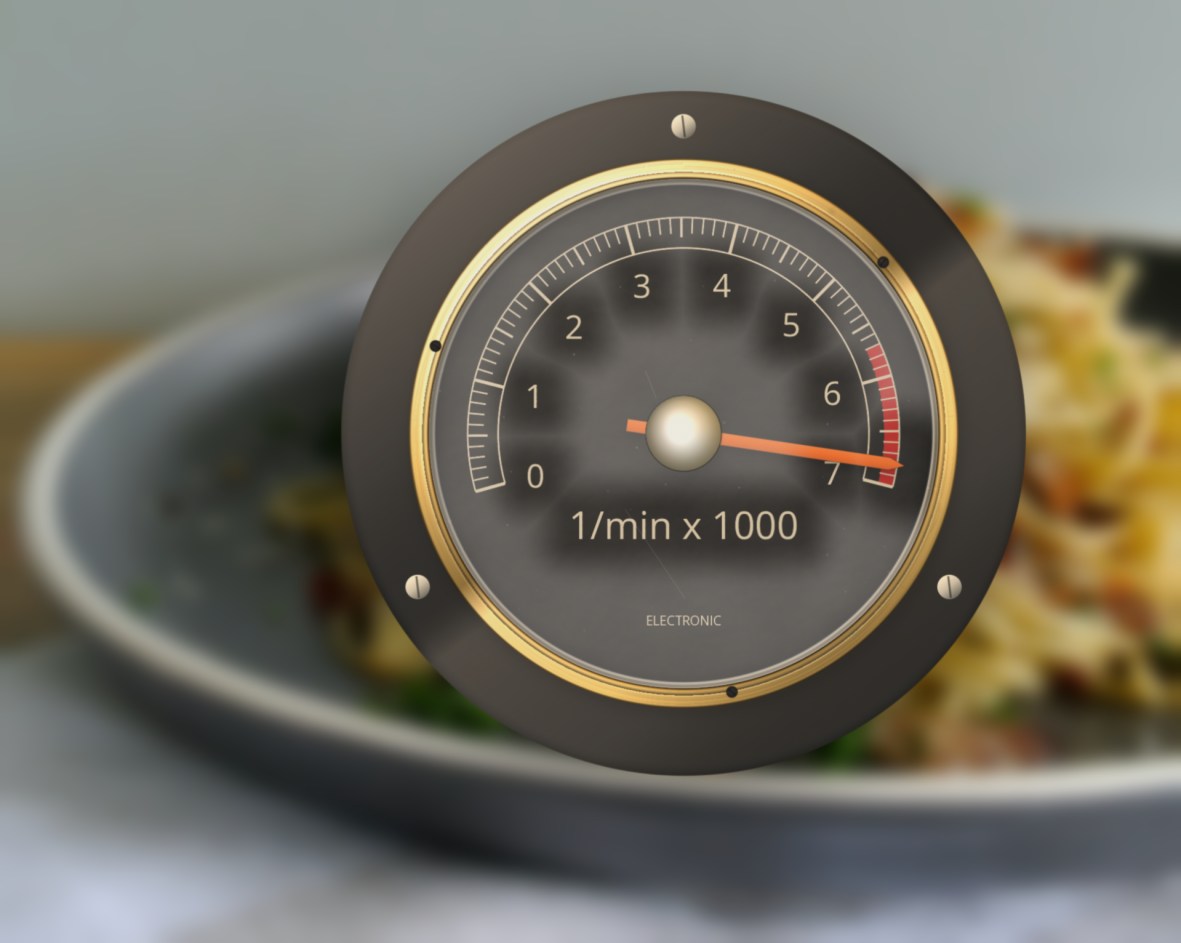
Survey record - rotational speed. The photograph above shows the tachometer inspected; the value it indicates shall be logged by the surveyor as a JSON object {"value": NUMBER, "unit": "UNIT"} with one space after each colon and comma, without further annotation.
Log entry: {"value": 6800, "unit": "rpm"}
